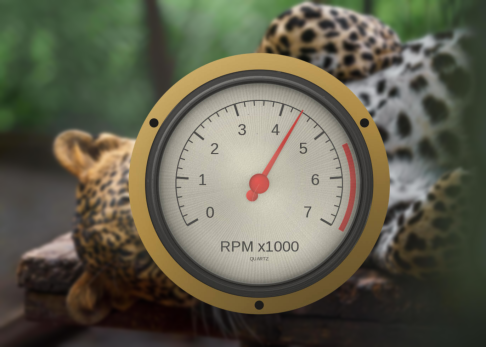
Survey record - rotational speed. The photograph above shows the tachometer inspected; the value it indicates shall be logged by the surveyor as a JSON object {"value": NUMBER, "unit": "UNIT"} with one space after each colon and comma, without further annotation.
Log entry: {"value": 4400, "unit": "rpm"}
